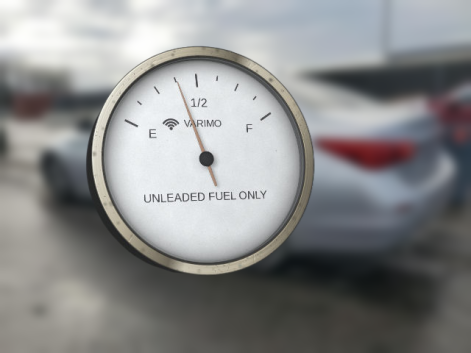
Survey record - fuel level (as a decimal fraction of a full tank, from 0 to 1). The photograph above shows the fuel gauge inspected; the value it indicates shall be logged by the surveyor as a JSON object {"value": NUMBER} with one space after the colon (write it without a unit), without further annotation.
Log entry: {"value": 0.375}
